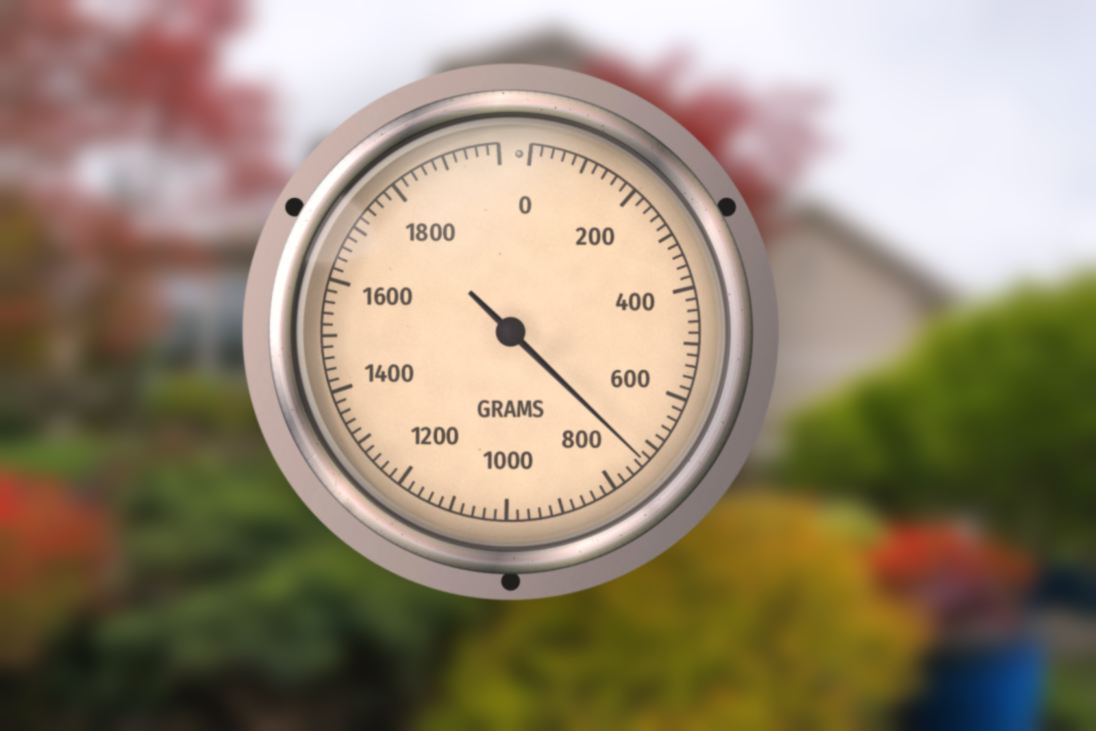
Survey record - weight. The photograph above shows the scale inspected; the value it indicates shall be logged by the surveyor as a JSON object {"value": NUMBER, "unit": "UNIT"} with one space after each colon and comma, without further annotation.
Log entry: {"value": 730, "unit": "g"}
